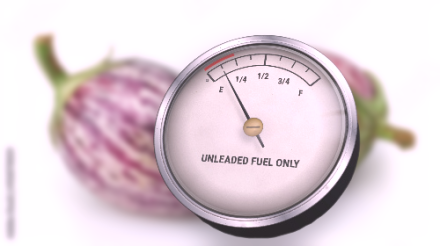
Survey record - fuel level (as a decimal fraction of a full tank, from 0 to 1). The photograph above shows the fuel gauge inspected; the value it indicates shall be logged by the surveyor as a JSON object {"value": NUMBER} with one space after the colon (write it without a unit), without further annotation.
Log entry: {"value": 0.125}
